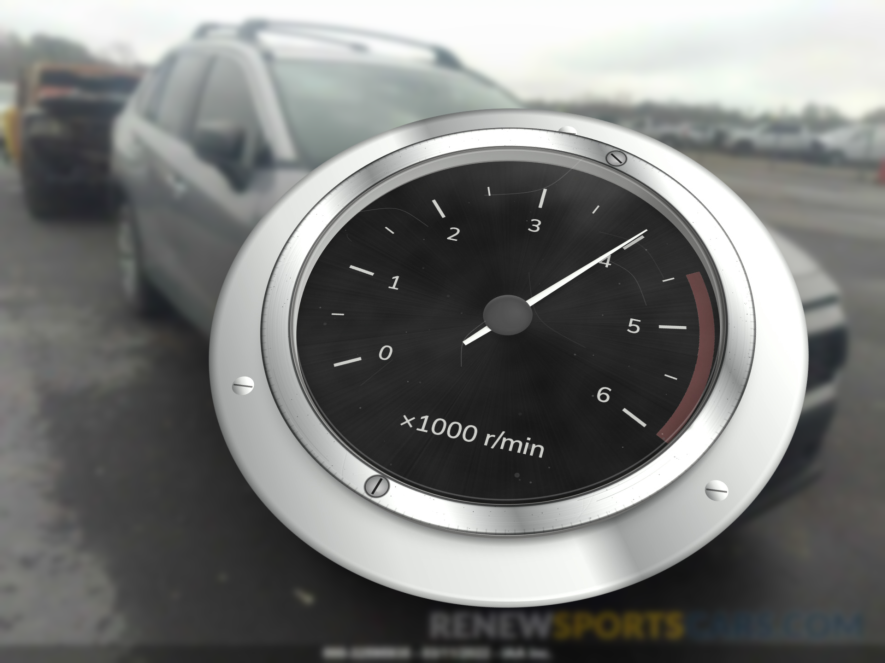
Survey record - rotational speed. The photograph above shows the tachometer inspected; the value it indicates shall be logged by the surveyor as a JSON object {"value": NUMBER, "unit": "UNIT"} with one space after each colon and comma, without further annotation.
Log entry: {"value": 4000, "unit": "rpm"}
